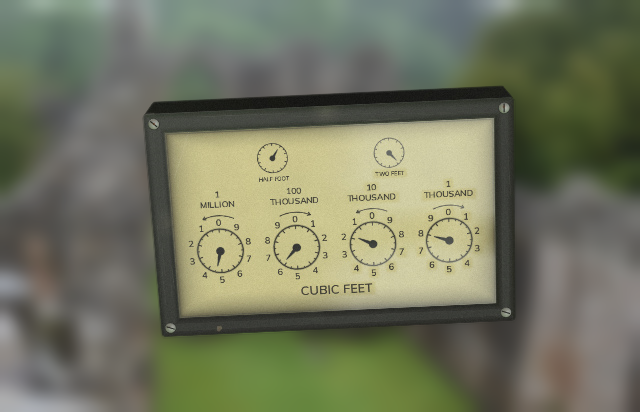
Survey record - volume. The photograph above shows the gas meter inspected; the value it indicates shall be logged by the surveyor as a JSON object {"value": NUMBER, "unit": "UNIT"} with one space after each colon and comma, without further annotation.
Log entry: {"value": 461800, "unit": "ft³"}
